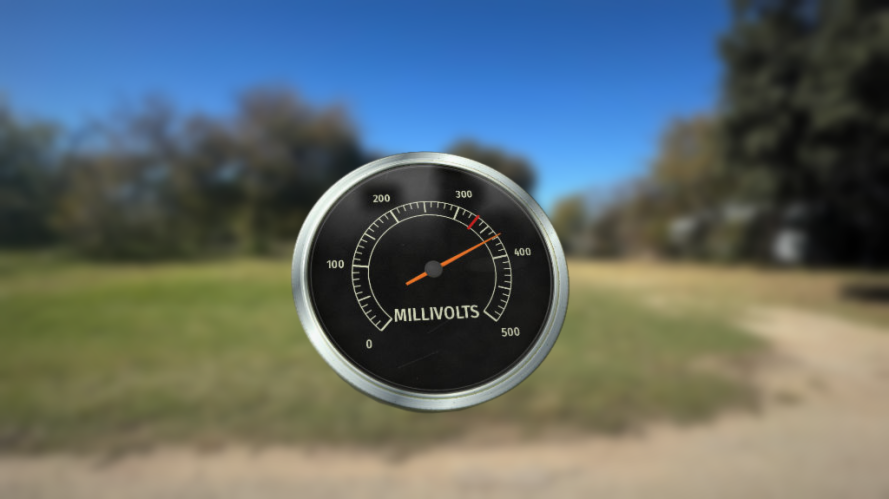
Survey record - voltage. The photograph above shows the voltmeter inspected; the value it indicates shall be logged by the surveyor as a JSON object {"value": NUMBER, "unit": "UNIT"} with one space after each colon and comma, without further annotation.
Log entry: {"value": 370, "unit": "mV"}
